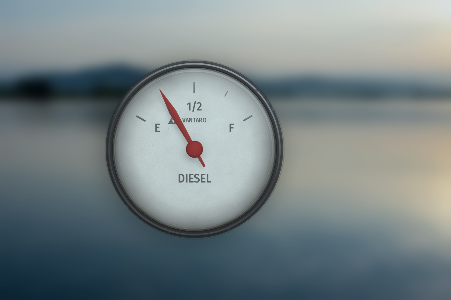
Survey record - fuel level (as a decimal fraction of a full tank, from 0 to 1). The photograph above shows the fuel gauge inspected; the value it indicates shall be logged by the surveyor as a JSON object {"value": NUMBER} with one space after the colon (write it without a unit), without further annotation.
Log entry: {"value": 0.25}
